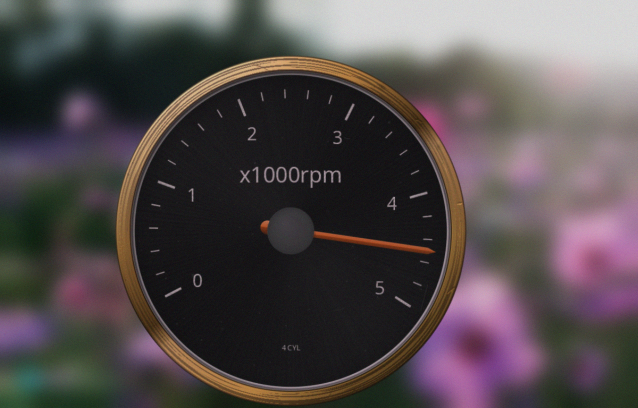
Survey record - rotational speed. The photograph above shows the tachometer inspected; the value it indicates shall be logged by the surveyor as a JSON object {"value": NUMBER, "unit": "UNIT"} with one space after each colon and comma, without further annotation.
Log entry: {"value": 4500, "unit": "rpm"}
